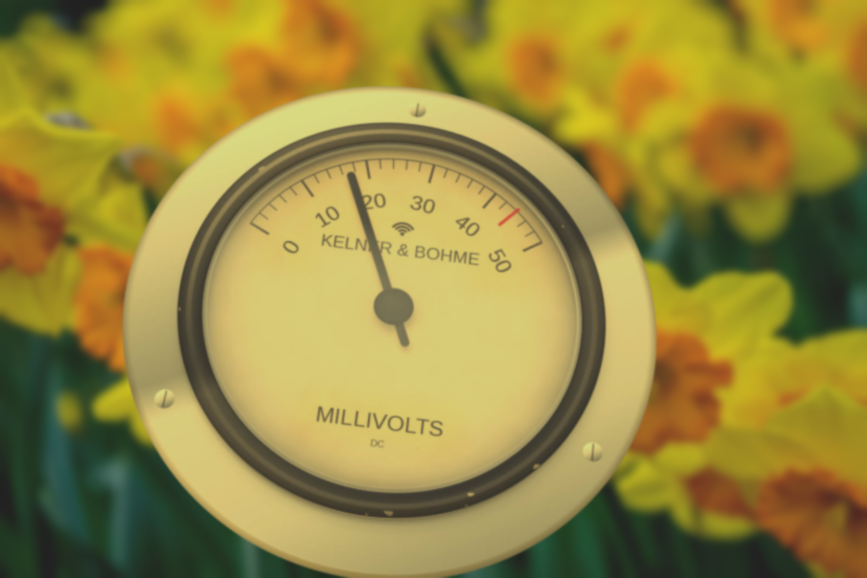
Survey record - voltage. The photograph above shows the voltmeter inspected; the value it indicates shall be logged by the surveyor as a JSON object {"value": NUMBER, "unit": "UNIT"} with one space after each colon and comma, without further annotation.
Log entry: {"value": 17, "unit": "mV"}
